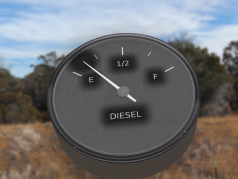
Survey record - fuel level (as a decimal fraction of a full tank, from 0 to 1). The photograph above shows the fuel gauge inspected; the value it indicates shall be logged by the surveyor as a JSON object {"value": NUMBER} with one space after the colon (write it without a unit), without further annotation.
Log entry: {"value": 0.125}
